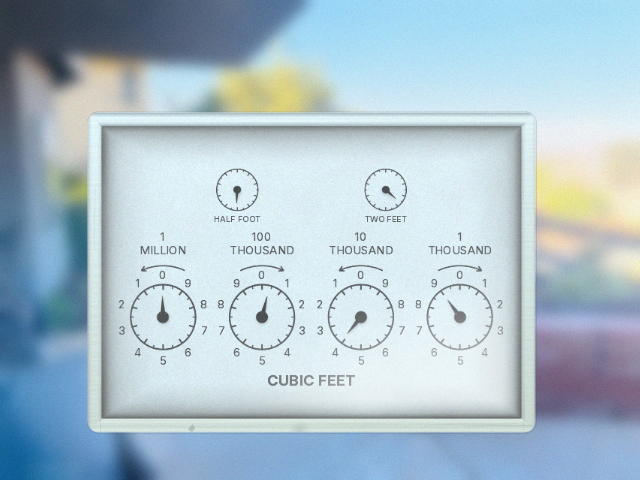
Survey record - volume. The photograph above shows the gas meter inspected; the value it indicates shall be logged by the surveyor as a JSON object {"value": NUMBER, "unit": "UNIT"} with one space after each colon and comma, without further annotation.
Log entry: {"value": 3900, "unit": "ft³"}
